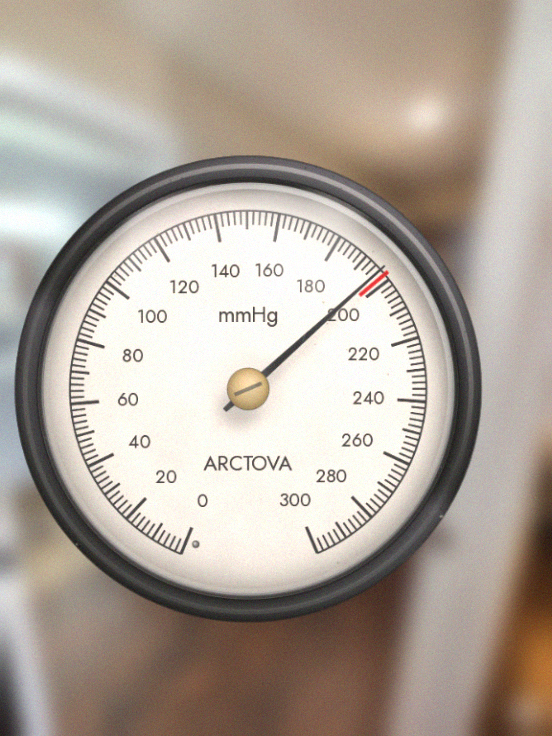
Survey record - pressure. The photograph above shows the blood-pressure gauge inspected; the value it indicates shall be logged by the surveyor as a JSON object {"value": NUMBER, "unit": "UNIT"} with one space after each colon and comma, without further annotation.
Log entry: {"value": 196, "unit": "mmHg"}
